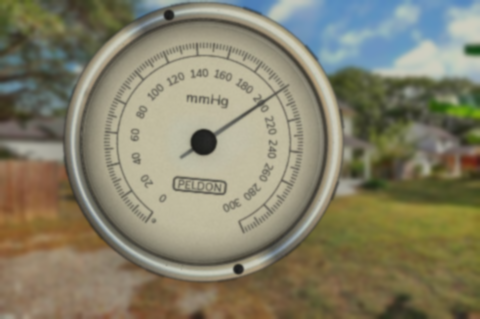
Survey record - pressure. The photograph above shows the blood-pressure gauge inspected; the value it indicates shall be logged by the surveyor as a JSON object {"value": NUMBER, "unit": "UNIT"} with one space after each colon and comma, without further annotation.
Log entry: {"value": 200, "unit": "mmHg"}
